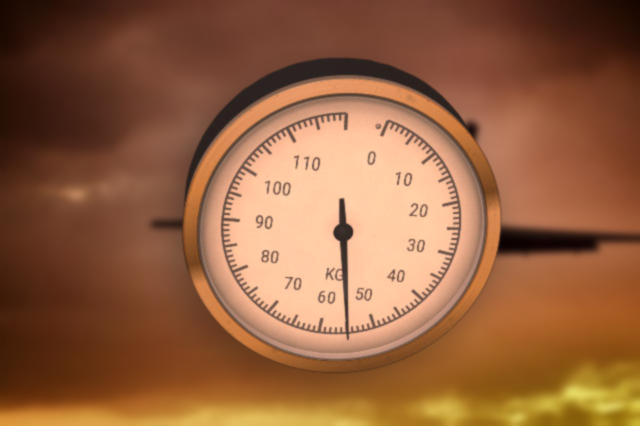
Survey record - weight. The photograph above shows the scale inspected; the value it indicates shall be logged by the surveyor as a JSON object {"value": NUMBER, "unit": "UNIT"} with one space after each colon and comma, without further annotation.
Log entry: {"value": 55, "unit": "kg"}
